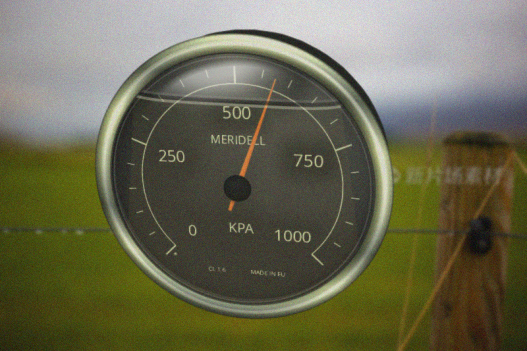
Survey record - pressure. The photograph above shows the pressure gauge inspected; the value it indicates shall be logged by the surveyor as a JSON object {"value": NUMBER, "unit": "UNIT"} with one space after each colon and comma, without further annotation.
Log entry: {"value": 575, "unit": "kPa"}
